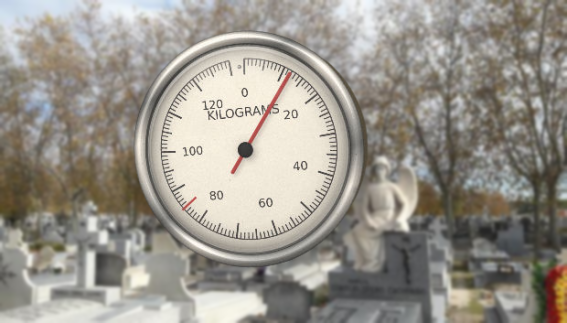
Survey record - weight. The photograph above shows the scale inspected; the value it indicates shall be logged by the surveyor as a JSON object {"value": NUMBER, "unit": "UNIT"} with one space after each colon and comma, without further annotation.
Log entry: {"value": 12, "unit": "kg"}
